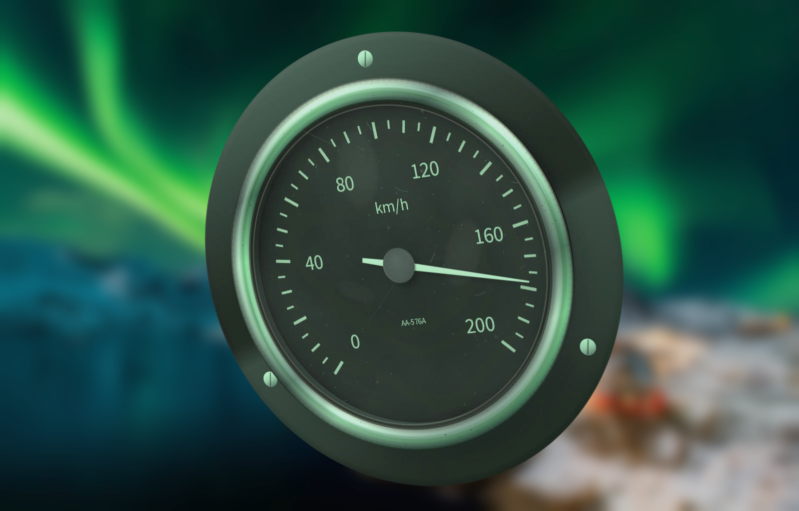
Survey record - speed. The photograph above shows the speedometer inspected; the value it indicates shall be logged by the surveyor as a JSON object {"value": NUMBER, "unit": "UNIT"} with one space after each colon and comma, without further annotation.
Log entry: {"value": 177.5, "unit": "km/h"}
